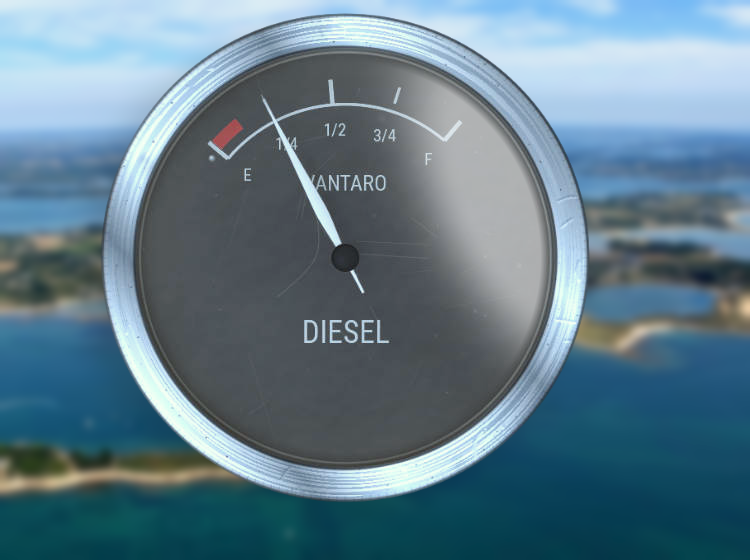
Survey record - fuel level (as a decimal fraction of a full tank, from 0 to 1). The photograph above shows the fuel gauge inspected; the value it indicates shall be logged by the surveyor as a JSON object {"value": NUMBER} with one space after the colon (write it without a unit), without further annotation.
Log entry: {"value": 0.25}
